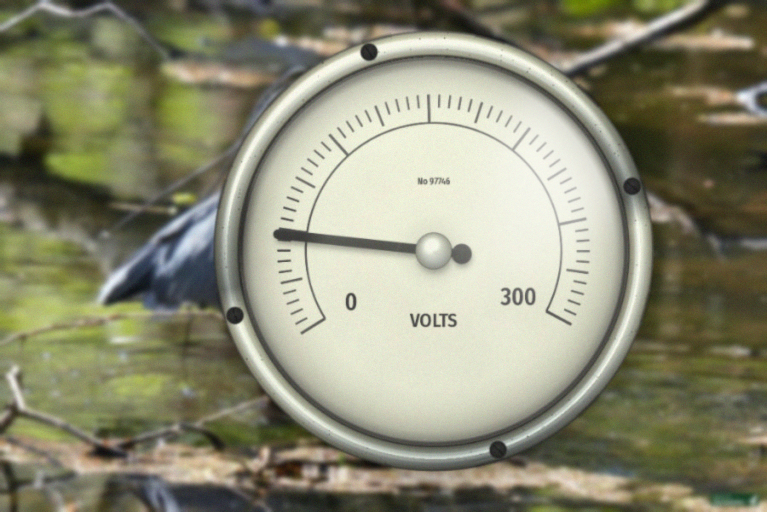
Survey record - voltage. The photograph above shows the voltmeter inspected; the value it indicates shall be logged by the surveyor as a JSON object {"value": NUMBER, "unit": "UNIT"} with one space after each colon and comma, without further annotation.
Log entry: {"value": 47.5, "unit": "V"}
